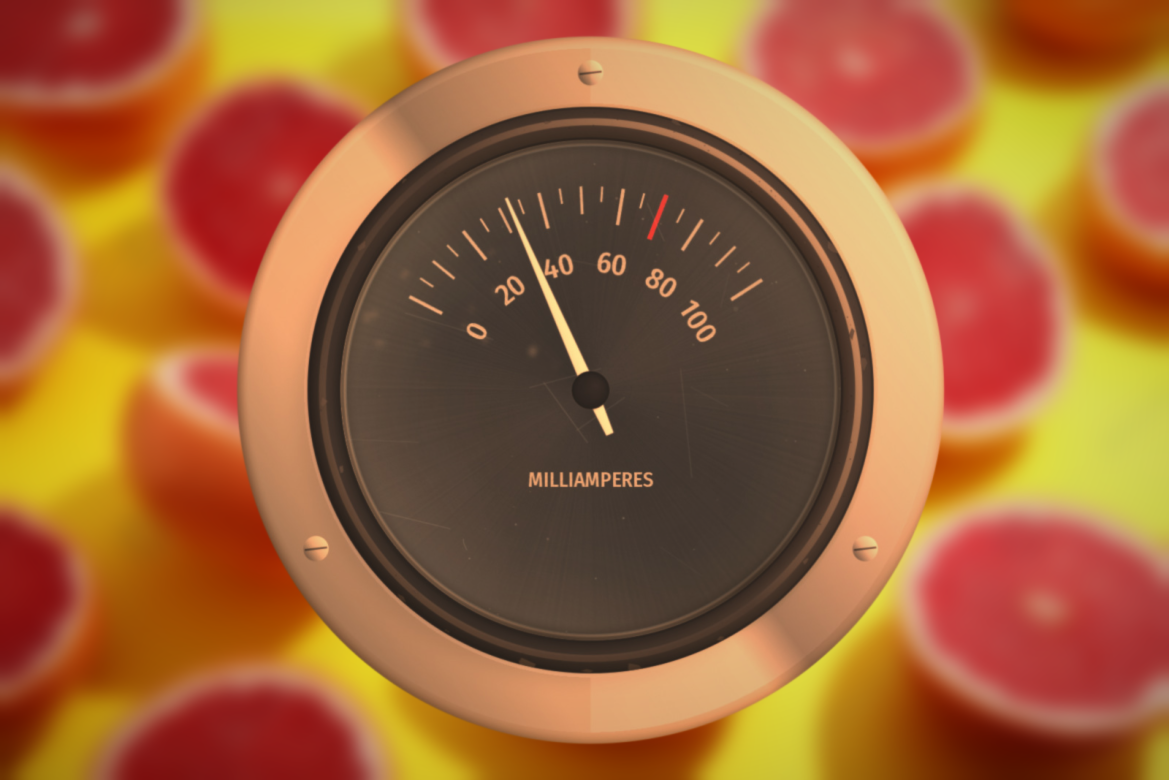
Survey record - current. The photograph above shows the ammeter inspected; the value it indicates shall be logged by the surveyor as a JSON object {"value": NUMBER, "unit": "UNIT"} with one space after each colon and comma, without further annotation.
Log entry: {"value": 32.5, "unit": "mA"}
